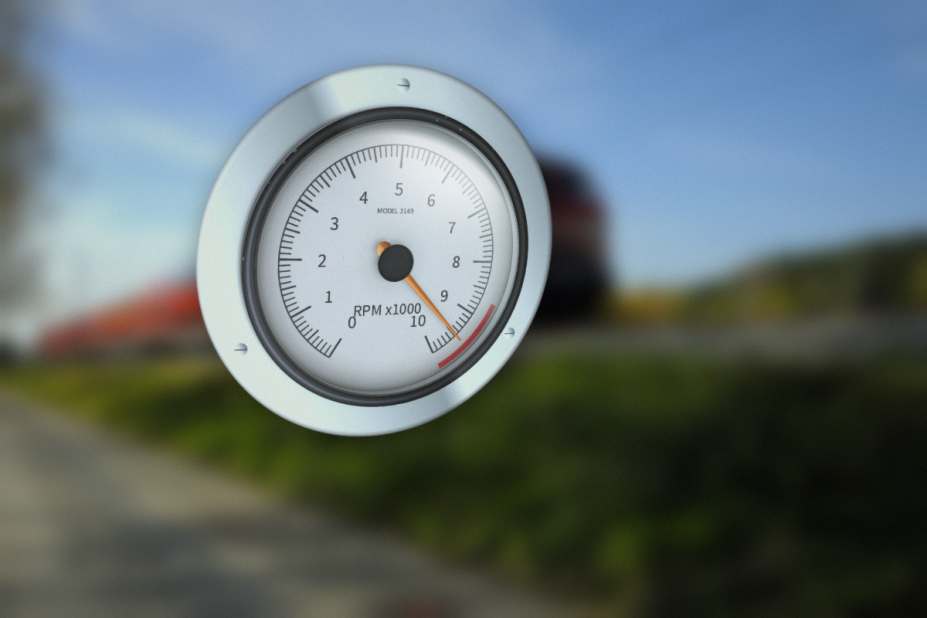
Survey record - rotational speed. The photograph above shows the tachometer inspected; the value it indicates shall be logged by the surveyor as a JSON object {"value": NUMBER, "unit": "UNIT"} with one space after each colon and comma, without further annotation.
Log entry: {"value": 9500, "unit": "rpm"}
